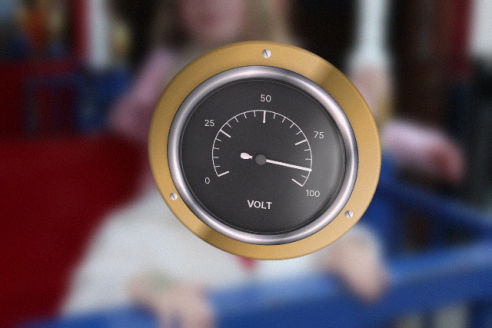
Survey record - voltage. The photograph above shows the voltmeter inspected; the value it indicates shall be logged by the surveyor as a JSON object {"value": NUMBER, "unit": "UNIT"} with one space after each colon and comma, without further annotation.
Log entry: {"value": 90, "unit": "V"}
